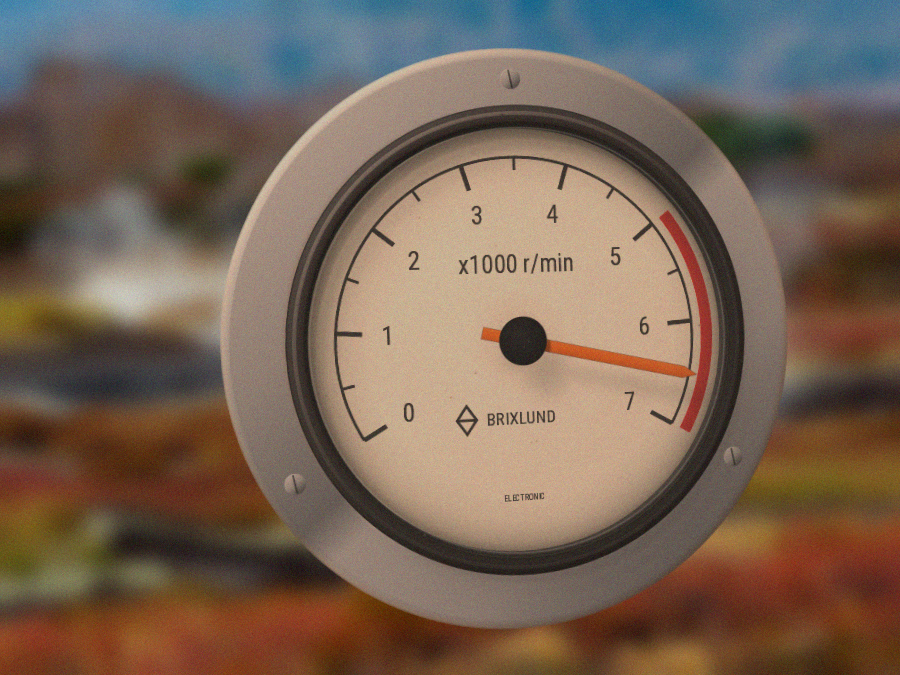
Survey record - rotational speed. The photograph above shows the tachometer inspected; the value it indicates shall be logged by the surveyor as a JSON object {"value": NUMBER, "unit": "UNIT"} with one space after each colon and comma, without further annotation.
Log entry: {"value": 6500, "unit": "rpm"}
